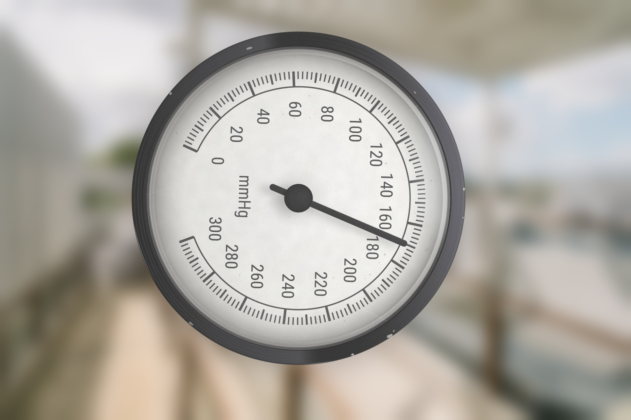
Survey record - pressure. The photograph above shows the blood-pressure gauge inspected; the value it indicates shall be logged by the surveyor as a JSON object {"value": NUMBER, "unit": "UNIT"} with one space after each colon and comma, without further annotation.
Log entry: {"value": 170, "unit": "mmHg"}
